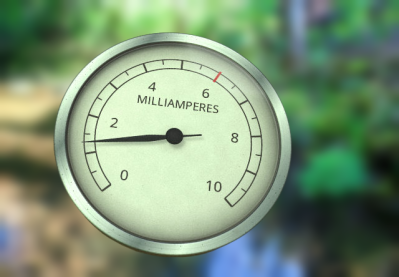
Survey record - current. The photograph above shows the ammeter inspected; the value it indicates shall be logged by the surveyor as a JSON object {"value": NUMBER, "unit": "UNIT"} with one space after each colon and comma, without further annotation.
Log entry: {"value": 1.25, "unit": "mA"}
